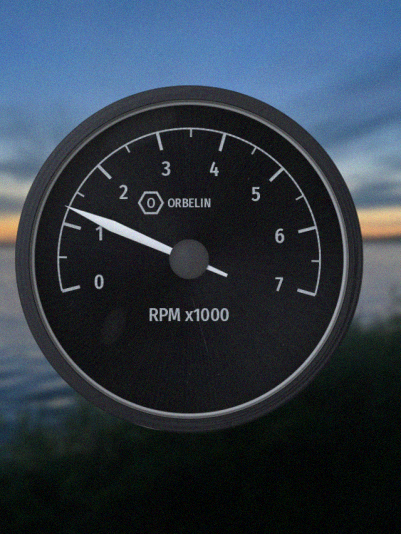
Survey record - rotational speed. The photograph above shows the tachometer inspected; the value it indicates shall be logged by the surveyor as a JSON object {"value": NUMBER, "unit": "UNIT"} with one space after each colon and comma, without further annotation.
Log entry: {"value": 1250, "unit": "rpm"}
